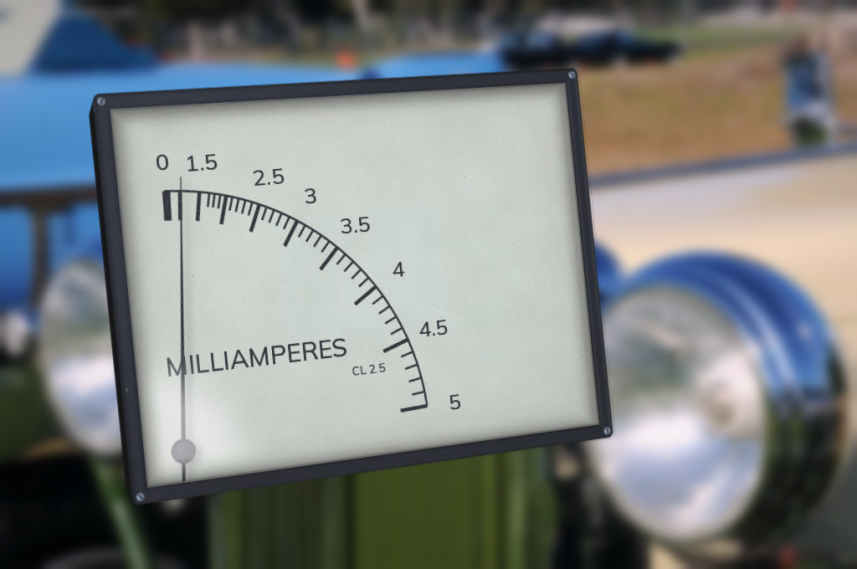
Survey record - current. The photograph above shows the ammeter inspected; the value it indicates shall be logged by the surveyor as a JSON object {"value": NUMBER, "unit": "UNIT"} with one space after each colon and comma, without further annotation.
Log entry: {"value": 1, "unit": "mA"}
